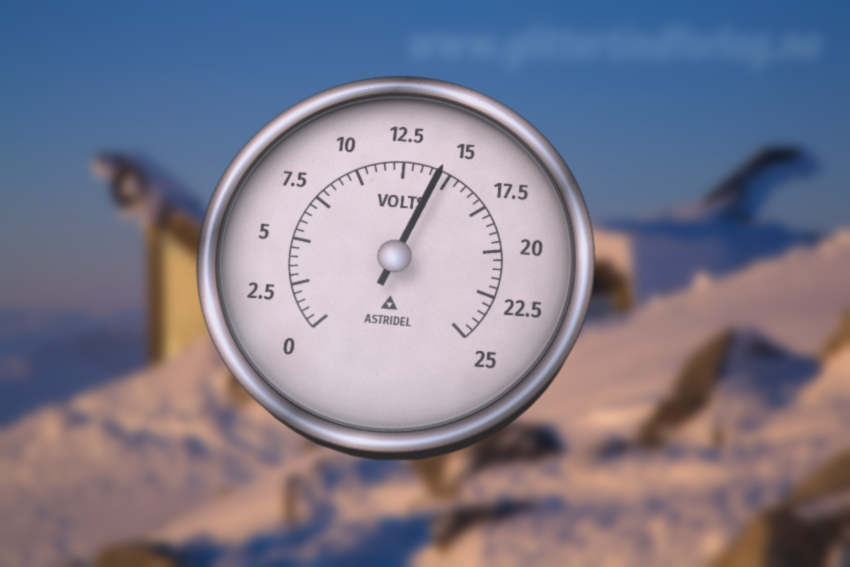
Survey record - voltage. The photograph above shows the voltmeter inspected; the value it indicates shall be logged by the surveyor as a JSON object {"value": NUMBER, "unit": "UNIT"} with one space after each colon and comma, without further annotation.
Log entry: {"value": 14.5, "unit": "V"}
